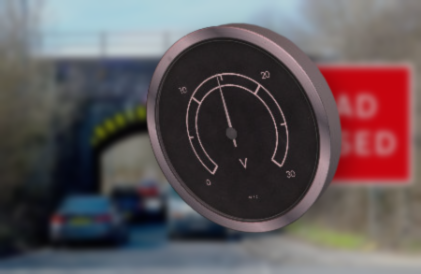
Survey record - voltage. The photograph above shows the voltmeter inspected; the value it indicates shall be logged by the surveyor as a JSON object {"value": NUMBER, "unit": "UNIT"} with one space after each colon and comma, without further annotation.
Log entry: {"value": 15, "unit": "V"}
